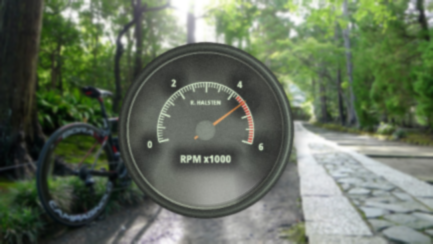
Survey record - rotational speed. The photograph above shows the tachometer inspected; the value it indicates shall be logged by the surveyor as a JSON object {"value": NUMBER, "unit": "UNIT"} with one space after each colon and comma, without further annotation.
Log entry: {"value": 4500, "unit": "rpm"}
